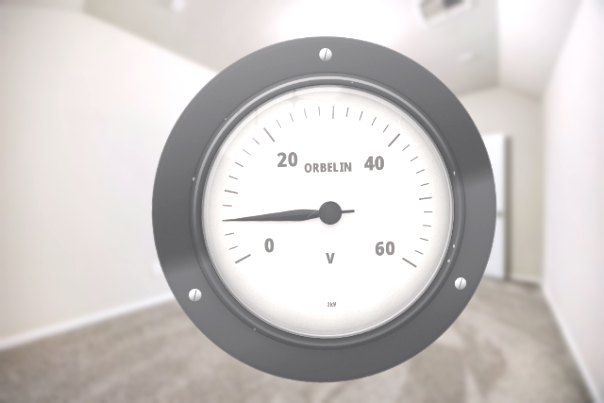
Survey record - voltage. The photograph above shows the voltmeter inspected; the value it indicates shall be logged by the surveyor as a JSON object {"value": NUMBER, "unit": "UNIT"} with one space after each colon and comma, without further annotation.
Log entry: {"value": 6, "unit": "V"}
